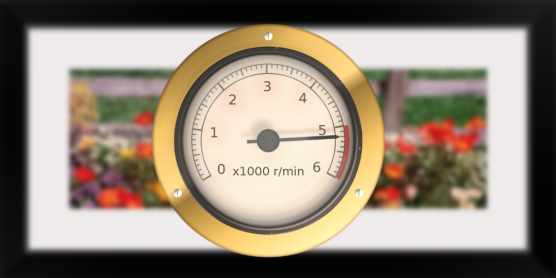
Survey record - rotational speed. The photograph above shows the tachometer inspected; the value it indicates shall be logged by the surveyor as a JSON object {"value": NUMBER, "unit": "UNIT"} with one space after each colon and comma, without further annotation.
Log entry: {"value": 5200, "unit": "rpm"}
